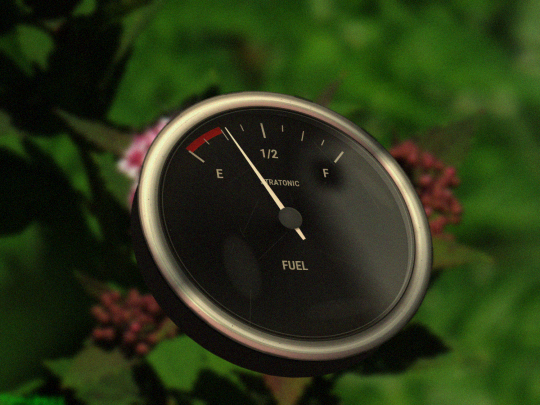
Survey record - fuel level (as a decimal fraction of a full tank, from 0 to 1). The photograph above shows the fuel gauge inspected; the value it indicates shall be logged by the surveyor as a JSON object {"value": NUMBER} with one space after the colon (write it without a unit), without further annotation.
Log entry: {"value": 0.25}
